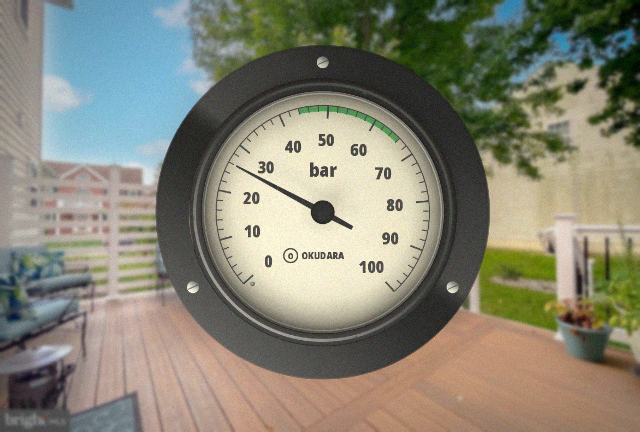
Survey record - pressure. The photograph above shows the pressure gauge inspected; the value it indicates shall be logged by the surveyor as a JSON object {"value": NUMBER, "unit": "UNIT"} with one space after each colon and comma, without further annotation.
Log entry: {"value": 26, "unit": "bar"}
